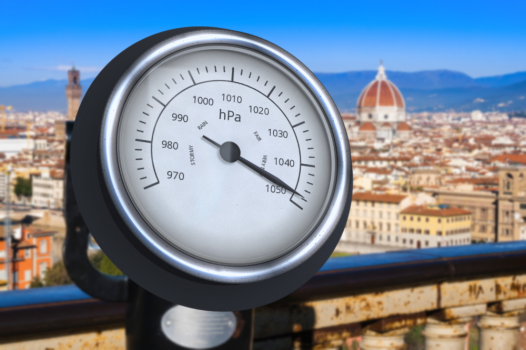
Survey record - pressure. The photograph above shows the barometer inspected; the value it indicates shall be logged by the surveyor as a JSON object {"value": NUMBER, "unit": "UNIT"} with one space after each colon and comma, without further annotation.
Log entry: {"value": 1048, "unit": "hPa"}
